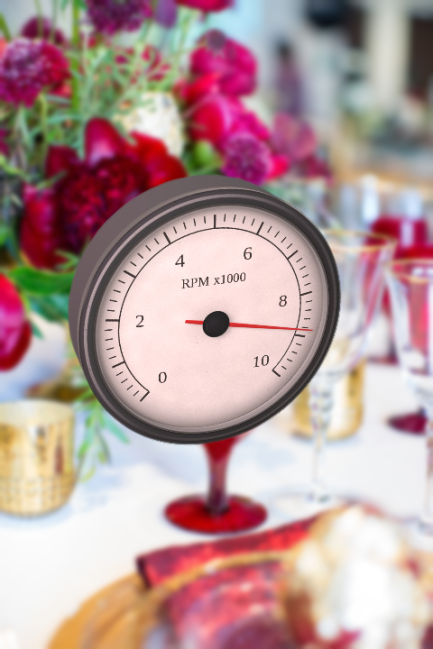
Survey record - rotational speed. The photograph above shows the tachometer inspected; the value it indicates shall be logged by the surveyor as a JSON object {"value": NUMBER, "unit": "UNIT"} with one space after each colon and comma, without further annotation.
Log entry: {"value": 8800, "unit": "rpm"}
